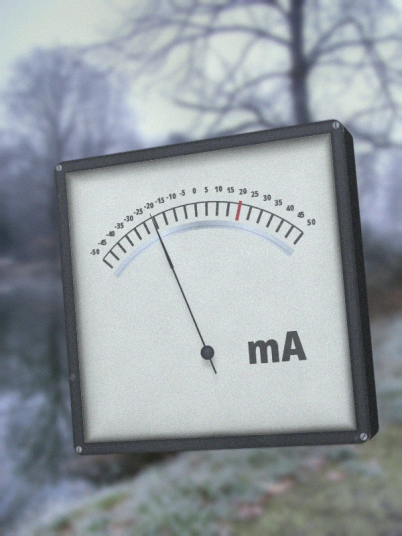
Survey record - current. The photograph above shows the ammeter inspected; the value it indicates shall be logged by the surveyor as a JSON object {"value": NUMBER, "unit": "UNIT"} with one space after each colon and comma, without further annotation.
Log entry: {"value": -20, "unit": "mA"}
